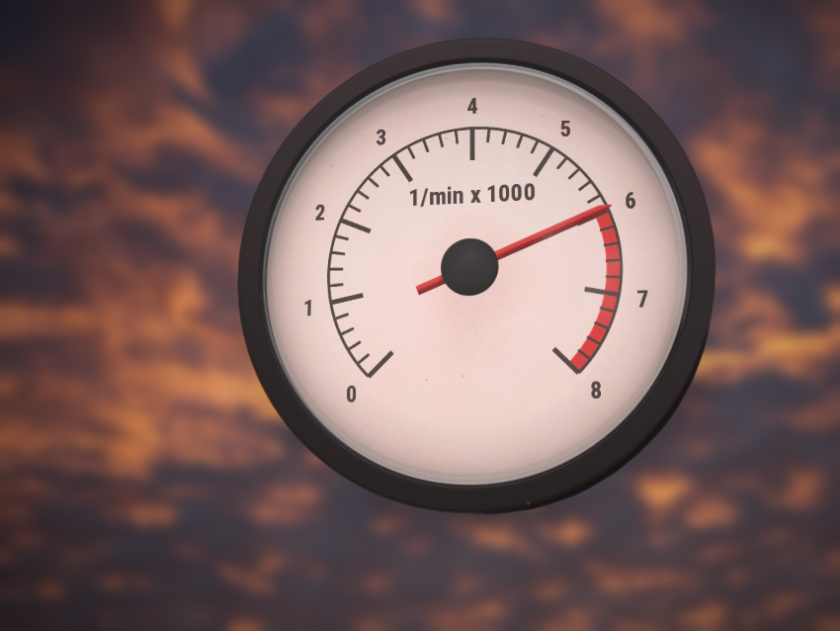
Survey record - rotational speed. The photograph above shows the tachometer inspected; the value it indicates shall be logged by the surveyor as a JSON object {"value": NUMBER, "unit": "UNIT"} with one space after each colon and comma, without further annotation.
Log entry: {"value": 6000, "unit": "rpm"}
